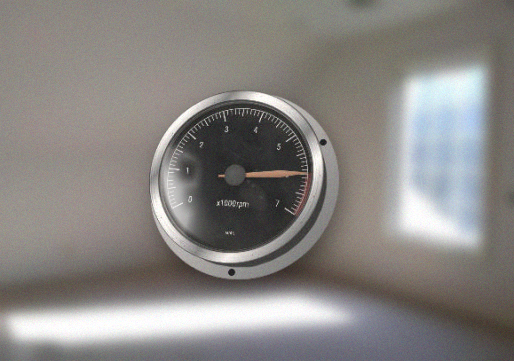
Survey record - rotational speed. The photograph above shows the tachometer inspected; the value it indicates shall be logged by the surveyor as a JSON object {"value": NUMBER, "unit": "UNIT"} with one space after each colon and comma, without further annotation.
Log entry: {"value": 6000, "unit": "rpm"}
